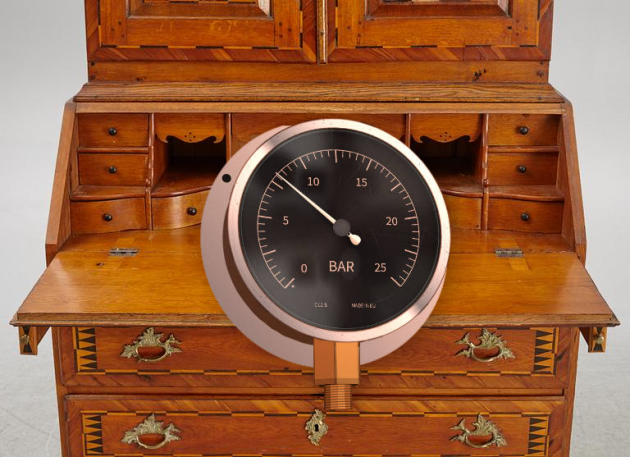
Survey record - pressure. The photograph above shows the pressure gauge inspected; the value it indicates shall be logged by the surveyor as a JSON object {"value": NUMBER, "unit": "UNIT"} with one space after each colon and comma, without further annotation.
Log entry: {"value": 8, "unit": "bar"}
